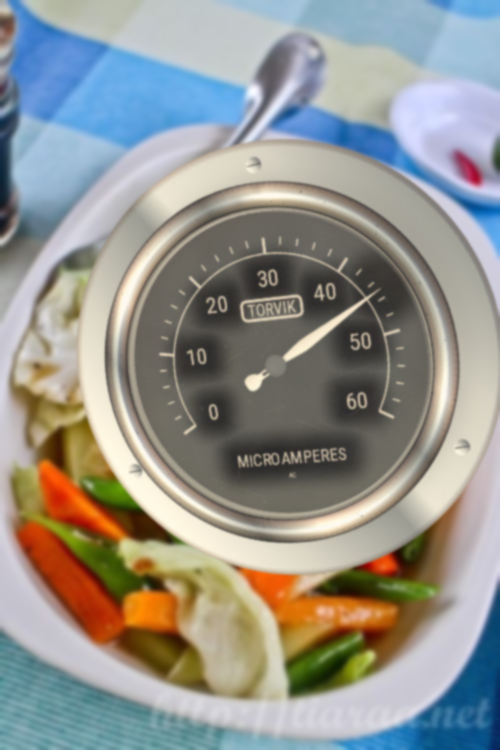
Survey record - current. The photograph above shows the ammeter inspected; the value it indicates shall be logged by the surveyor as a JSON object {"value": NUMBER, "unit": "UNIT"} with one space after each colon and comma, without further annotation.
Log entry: {"value": 45, "unit": "µA"}
